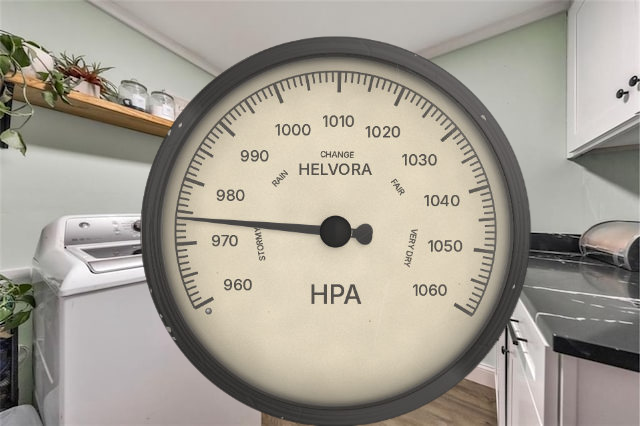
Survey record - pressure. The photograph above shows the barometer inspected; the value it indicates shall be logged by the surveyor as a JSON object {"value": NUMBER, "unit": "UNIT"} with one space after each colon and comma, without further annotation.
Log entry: {"value": 974, "unit": "hPa"}
